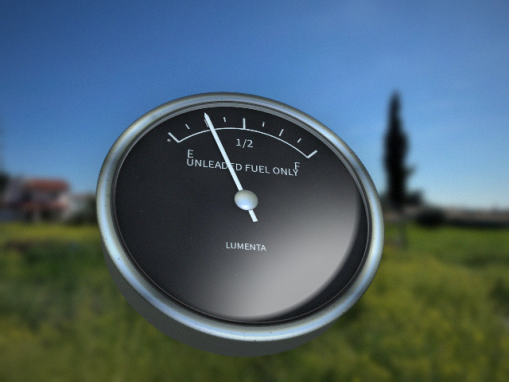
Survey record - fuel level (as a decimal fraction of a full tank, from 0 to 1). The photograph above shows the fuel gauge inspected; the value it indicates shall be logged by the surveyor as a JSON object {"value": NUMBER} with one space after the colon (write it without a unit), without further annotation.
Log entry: {"value": 0.25}
